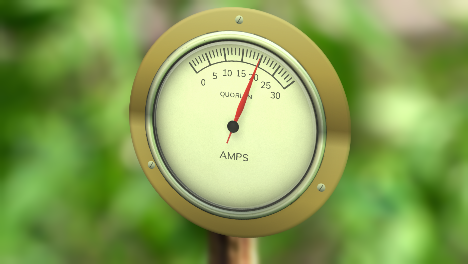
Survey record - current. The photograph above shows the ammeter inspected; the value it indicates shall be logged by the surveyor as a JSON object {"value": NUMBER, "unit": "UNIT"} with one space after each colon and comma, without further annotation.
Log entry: {"value": 20, "unit": "A"}
